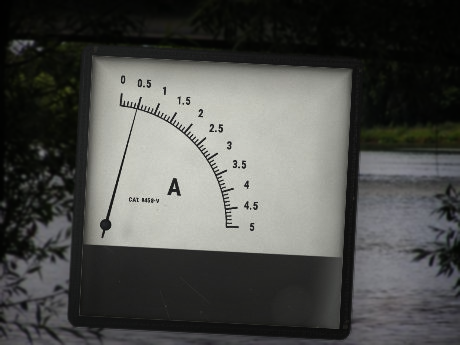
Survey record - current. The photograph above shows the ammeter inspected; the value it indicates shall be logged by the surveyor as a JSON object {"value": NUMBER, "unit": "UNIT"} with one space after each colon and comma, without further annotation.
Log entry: {"value": 0.5, "unit": "A"}
